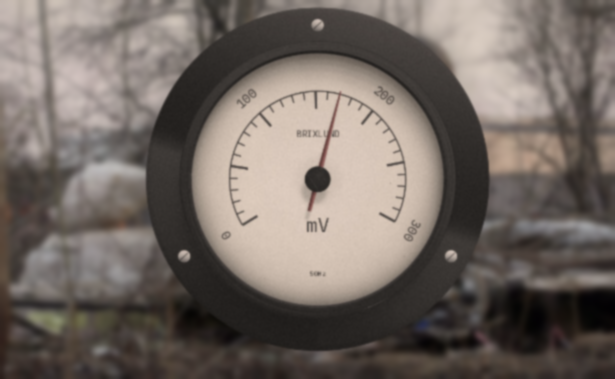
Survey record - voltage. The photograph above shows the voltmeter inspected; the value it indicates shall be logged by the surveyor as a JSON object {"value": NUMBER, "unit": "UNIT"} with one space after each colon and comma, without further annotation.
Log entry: {"value": 170, "unit": "mV"}
